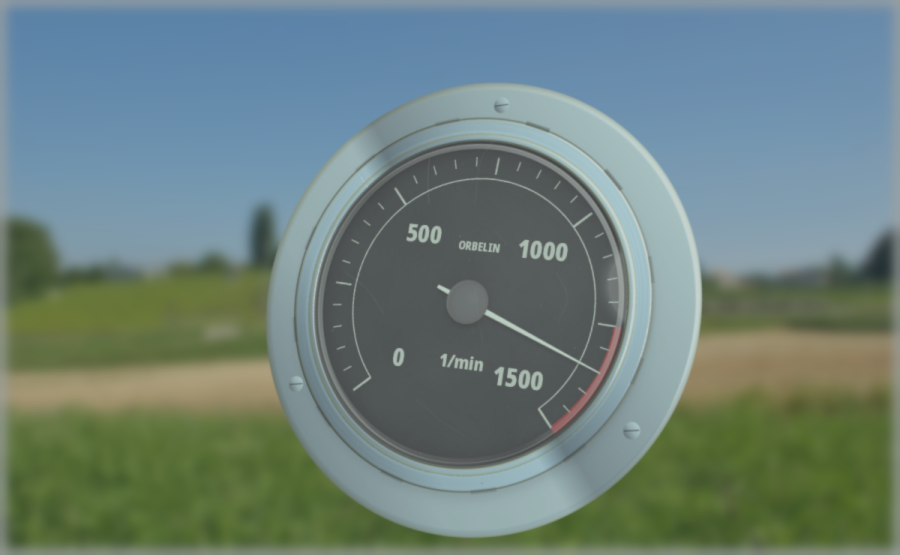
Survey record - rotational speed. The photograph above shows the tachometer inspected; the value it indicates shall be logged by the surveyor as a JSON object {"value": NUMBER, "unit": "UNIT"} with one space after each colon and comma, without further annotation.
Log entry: {"value": 1350, "unit": "rpm"}
